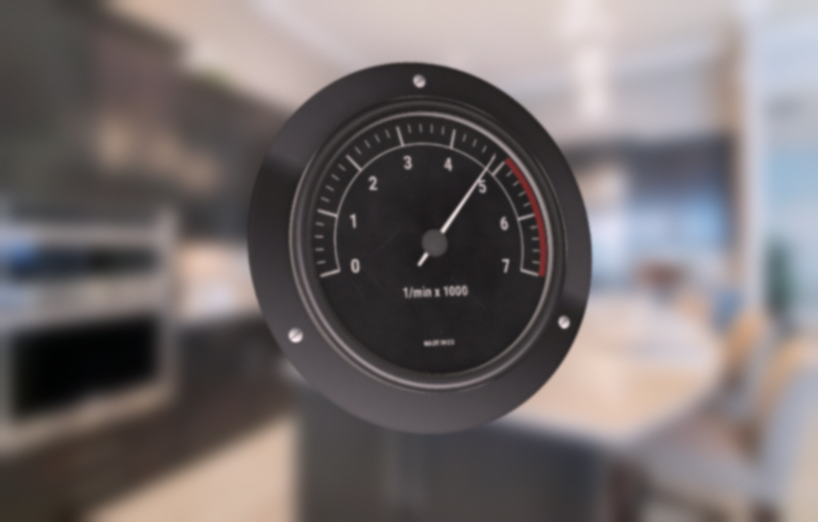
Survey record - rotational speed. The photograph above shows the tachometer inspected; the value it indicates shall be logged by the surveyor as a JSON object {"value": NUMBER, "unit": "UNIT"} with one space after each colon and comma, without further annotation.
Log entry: {"value": 4800, "unit": "rpm"}
